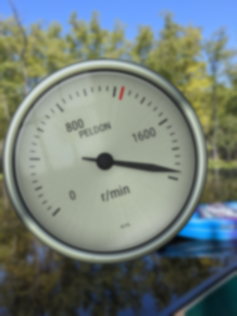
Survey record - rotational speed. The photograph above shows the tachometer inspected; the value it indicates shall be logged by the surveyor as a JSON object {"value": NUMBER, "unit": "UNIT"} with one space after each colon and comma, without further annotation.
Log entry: {"value": 1950, "unit": "rpm"}
